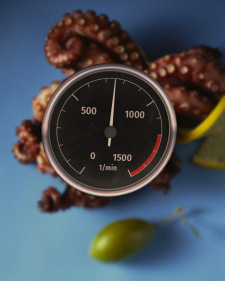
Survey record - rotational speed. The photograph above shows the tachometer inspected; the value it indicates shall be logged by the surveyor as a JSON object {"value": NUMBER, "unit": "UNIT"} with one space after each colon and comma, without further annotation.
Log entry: {"value": 750, "unit": "rpm"}
